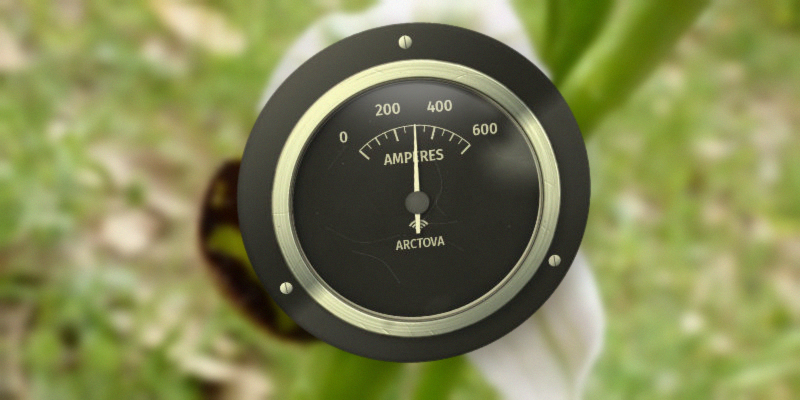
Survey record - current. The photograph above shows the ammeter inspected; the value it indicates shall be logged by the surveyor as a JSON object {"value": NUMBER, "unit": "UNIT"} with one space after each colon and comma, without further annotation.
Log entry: {"value": 300, "unit": "A"}
